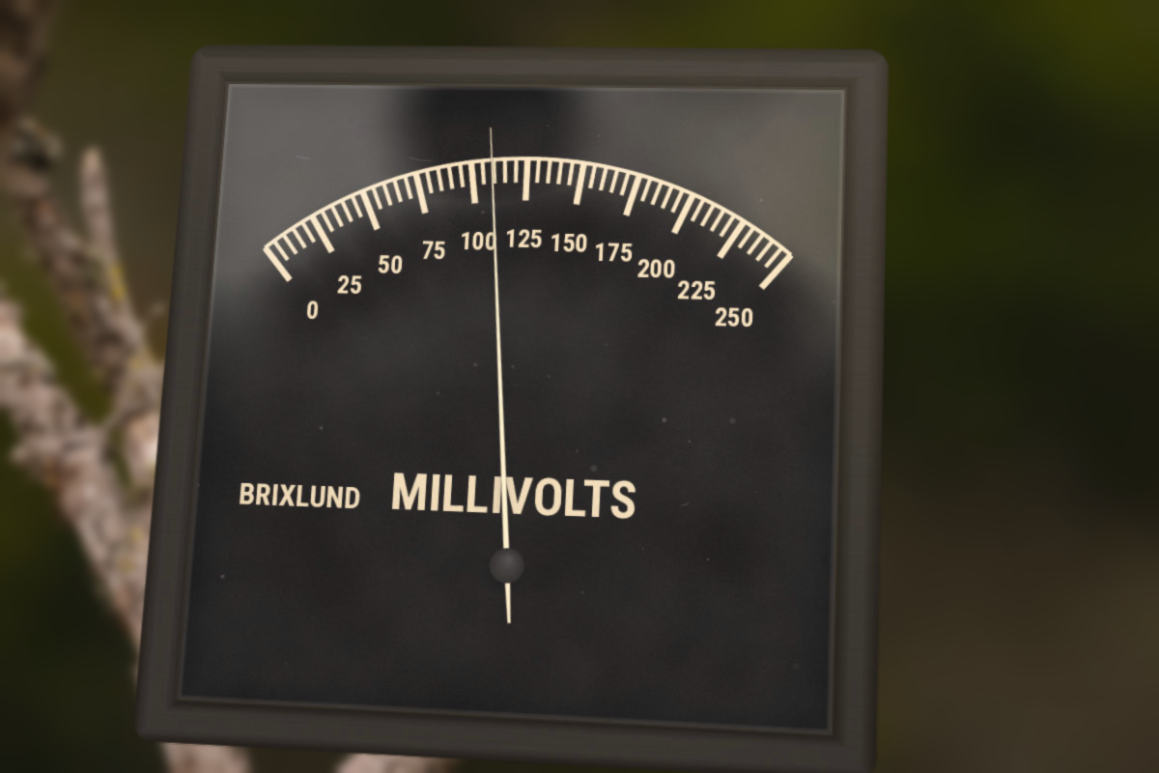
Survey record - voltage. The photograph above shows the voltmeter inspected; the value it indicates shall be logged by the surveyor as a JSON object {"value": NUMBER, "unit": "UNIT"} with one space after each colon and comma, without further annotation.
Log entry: {"value": 110, "unit": "mV"}
